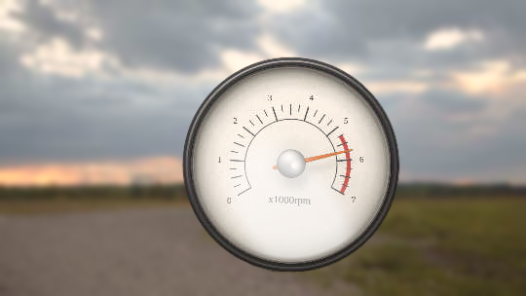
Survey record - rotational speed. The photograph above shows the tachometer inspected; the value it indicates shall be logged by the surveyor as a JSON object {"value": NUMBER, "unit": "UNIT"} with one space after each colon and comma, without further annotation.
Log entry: {"value": 5750, "unit": "rpm"}
